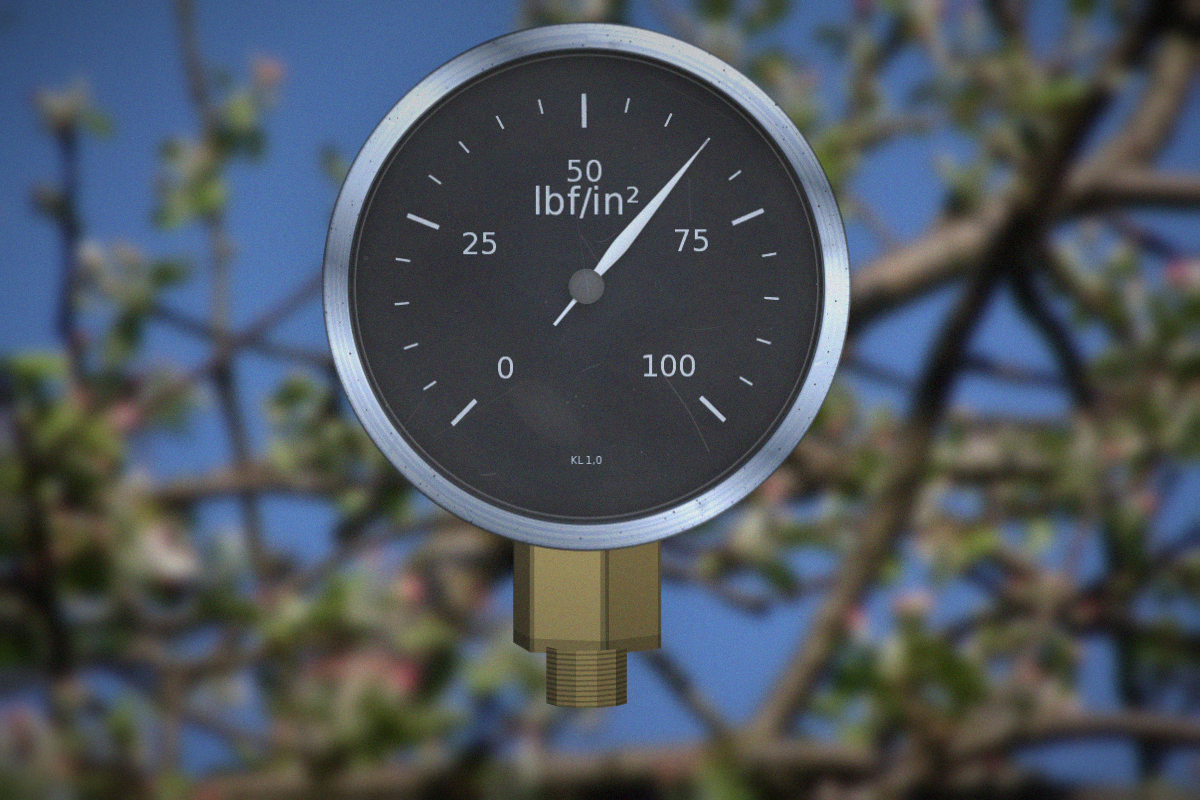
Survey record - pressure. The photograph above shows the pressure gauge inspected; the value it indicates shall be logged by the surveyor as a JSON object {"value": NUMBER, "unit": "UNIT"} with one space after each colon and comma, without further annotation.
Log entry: {"value": 65, "unit": "psi"}
